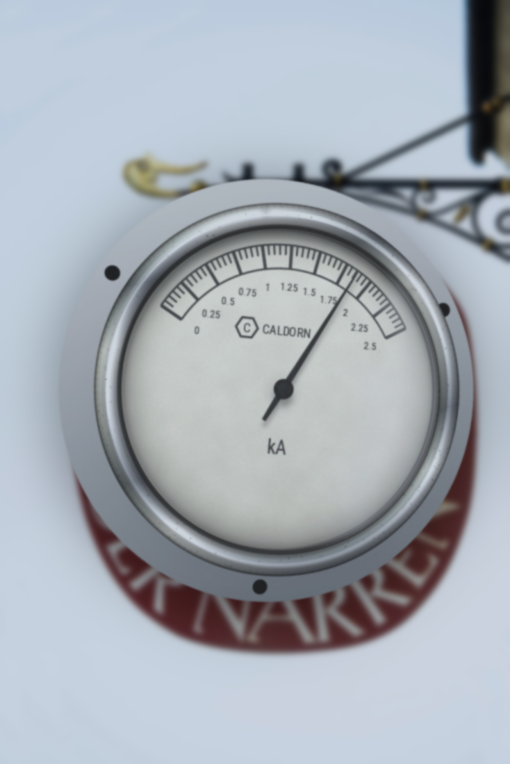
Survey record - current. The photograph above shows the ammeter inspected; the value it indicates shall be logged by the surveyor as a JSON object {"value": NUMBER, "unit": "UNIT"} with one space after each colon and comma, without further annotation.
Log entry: {"value": 1.85, "unit": "kA"}
